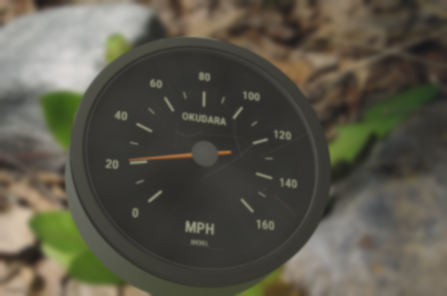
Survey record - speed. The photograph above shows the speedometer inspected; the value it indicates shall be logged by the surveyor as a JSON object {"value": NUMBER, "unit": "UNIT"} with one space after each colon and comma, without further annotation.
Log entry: {"value": 20, "unit": "mph"}
